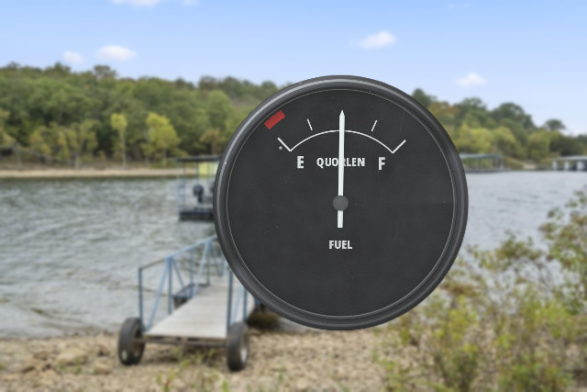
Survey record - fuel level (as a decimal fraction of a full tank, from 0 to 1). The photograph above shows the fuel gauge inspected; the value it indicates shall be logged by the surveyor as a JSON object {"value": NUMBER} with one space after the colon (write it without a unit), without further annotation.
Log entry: {"value": 0.5}
